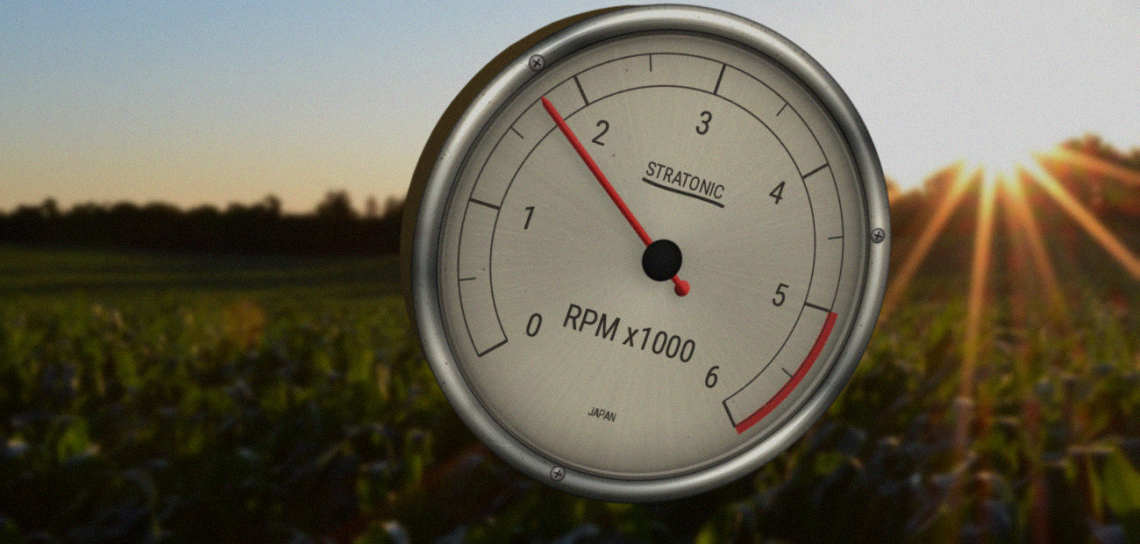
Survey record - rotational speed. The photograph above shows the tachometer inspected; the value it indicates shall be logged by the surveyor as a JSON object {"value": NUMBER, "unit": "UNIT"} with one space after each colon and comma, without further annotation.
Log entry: {"value": 1750, "unit": "rpm"}
